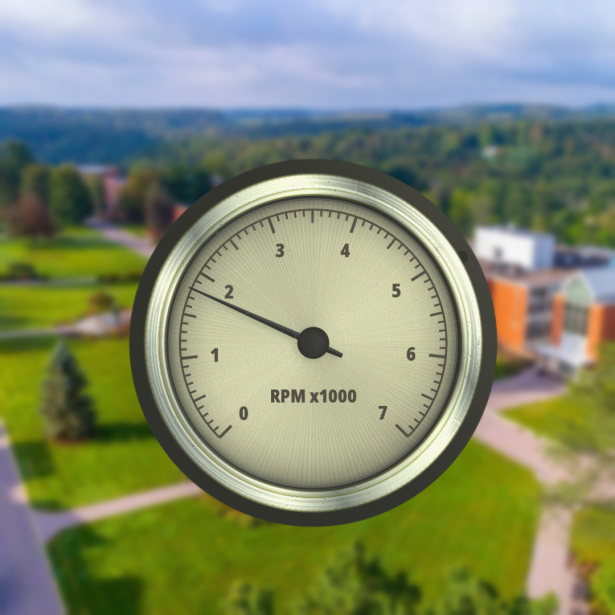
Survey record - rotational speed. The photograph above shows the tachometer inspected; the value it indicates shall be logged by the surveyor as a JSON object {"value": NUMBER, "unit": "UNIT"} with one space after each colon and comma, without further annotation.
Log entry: {"value": 1800, "unit": "rpm"}
